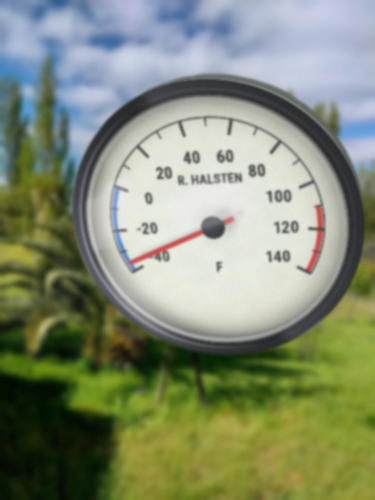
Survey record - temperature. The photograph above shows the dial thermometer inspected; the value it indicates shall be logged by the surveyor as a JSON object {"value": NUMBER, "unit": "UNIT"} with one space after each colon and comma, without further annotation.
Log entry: {"value": -35, "unit": "°F"}
